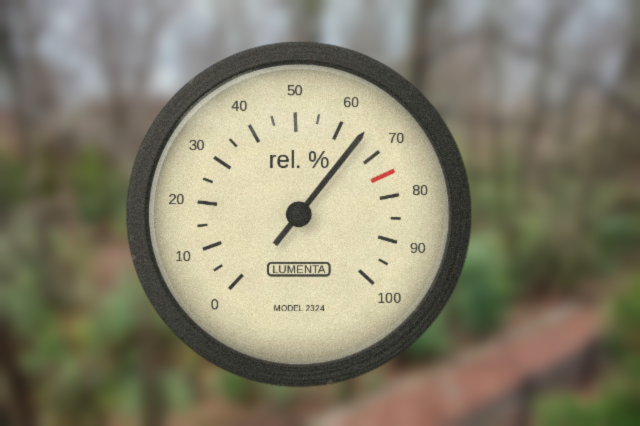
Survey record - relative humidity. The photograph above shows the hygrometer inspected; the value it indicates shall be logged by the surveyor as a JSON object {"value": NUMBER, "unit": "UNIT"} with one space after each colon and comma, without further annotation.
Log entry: {"value": 65, "unit": "%"}
